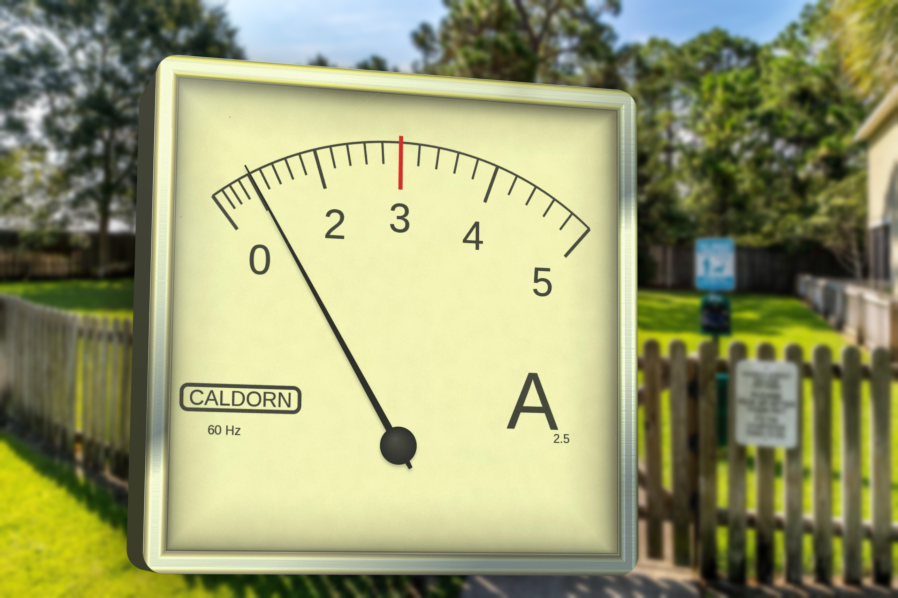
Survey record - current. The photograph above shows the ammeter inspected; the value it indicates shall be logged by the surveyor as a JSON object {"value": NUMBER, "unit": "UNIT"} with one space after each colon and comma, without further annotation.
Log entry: {"value": 1, "unit": "A"}
